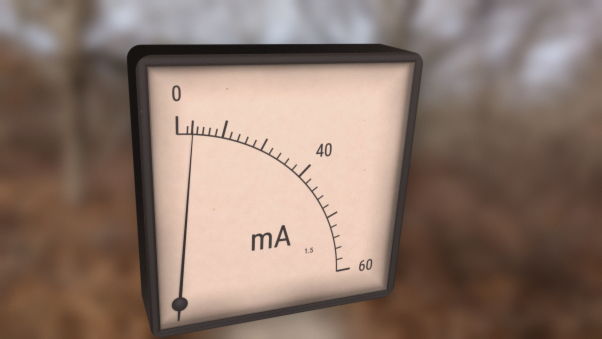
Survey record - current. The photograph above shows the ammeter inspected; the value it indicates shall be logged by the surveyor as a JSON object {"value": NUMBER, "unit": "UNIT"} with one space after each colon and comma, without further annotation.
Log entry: {"value": 10, "unit": "mA"}
